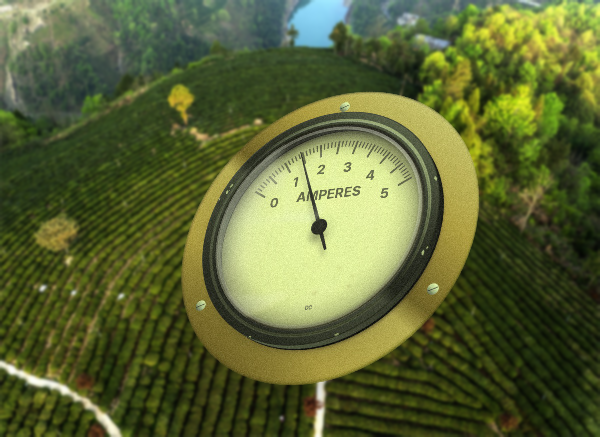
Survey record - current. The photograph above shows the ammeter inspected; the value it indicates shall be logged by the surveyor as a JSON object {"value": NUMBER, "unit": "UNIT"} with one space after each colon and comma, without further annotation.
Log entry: {"value": 1.5, "unit": "A"}
